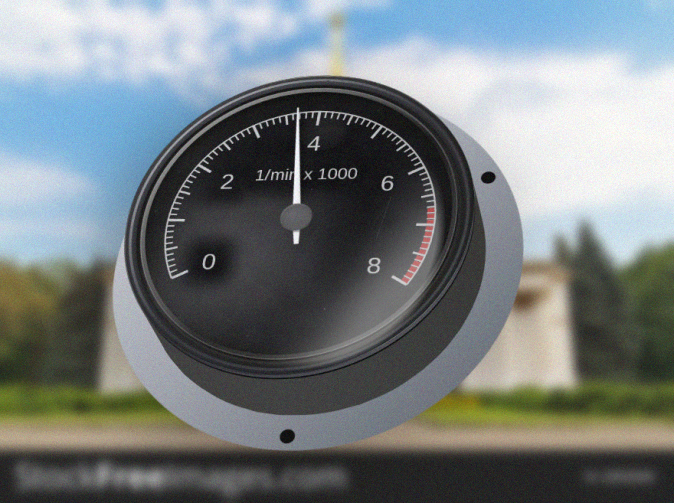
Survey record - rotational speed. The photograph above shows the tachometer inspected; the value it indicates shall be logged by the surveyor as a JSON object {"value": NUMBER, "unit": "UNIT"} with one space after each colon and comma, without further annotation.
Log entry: {"value": 3700, "unit": "rpm"}
